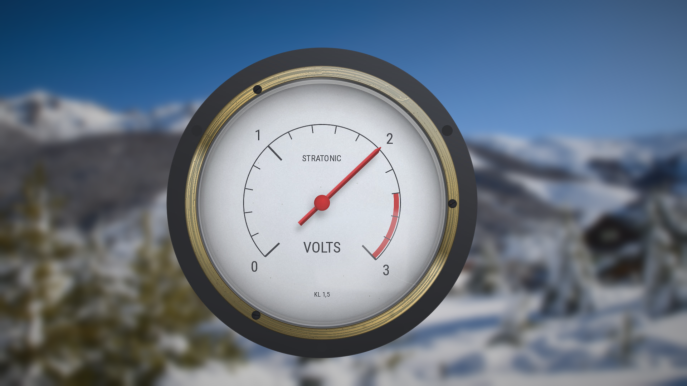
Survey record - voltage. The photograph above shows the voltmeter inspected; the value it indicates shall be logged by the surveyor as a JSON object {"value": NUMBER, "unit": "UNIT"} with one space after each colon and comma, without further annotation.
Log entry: {"value": 2, "unit": "V"}
